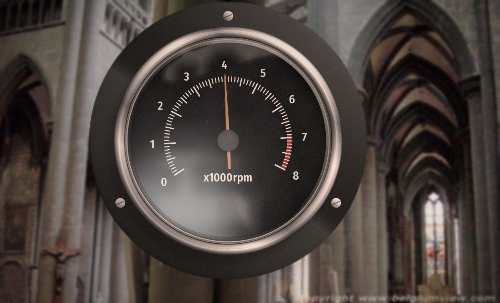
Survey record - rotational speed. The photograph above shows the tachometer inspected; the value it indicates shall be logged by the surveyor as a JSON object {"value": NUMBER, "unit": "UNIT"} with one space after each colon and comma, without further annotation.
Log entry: {"value": 4000, "unit": "rpm"}
